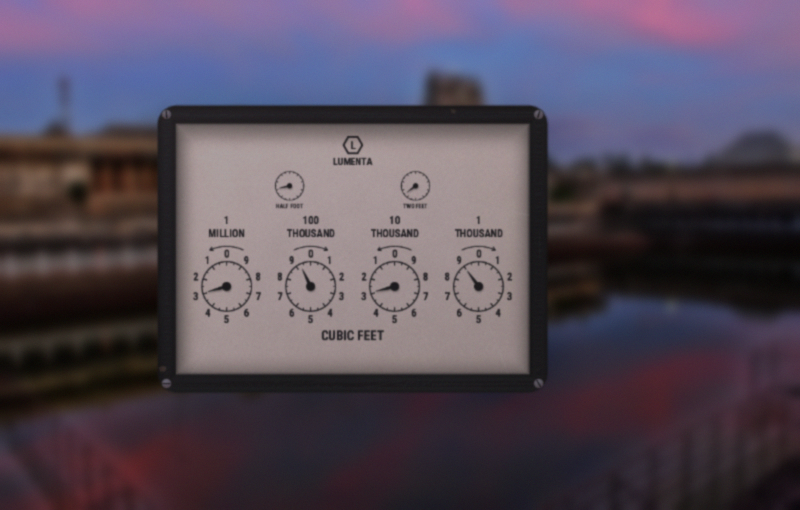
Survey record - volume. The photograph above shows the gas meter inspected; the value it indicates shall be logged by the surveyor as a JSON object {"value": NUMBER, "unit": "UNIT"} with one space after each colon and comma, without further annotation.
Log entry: {"value": 292900, "unit": "ft³"}
